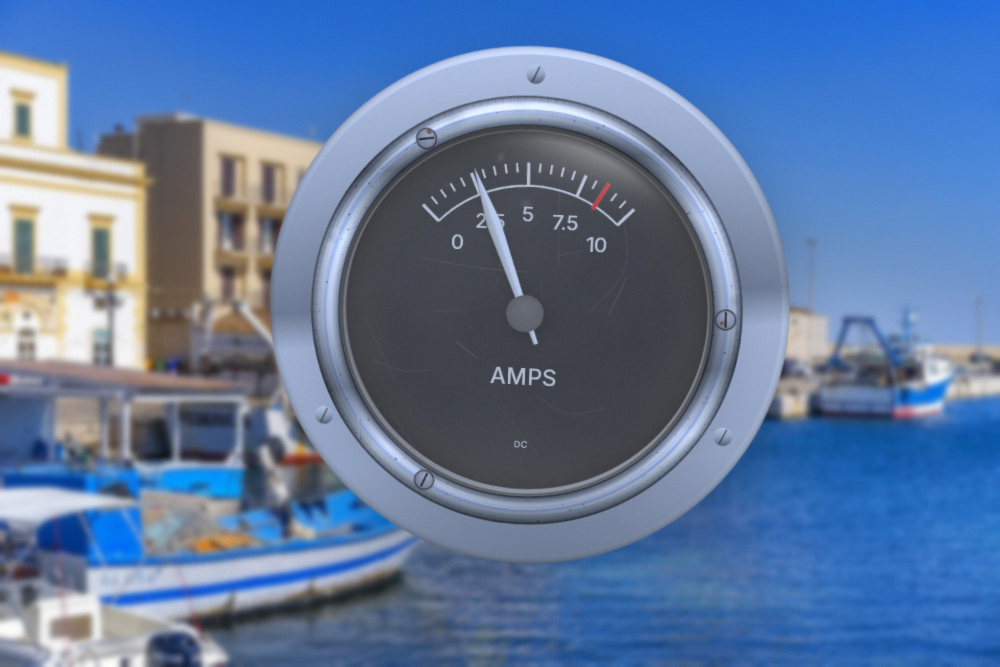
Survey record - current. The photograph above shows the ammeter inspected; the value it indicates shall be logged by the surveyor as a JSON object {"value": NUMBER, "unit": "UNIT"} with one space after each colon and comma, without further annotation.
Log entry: {"value": 2.75, "unit": "A"}
